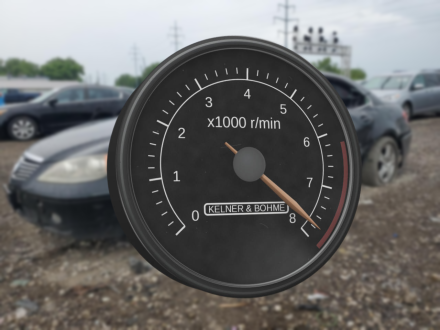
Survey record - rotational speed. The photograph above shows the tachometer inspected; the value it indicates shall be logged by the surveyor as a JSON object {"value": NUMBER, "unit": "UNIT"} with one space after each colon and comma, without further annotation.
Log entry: {"value": 7800, "unit": "rpm"}
